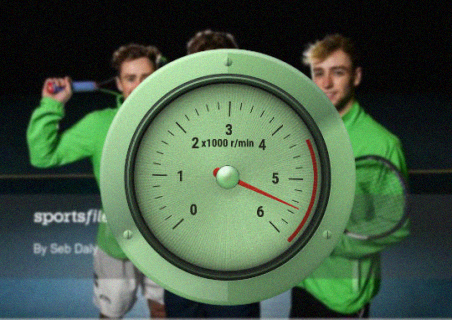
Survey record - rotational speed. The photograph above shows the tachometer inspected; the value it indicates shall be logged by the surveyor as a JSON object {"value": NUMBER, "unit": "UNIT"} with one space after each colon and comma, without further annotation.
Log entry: {"value": 5500, "unit": "rpm"}
